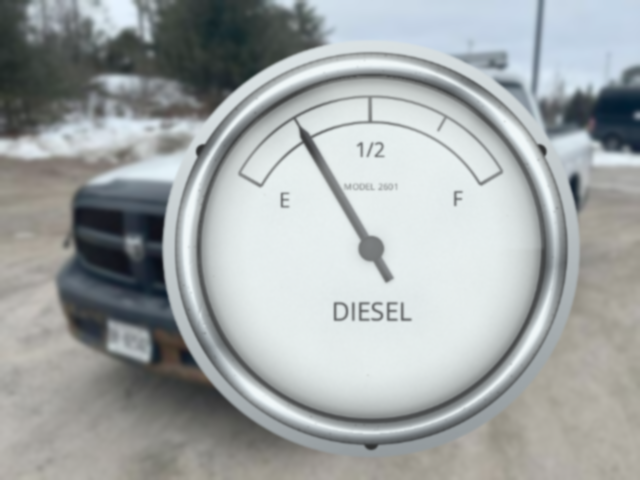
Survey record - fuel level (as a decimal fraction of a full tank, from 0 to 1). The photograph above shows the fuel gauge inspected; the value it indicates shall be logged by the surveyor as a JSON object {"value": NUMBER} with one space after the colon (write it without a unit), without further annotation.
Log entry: {"value": 0.25}
